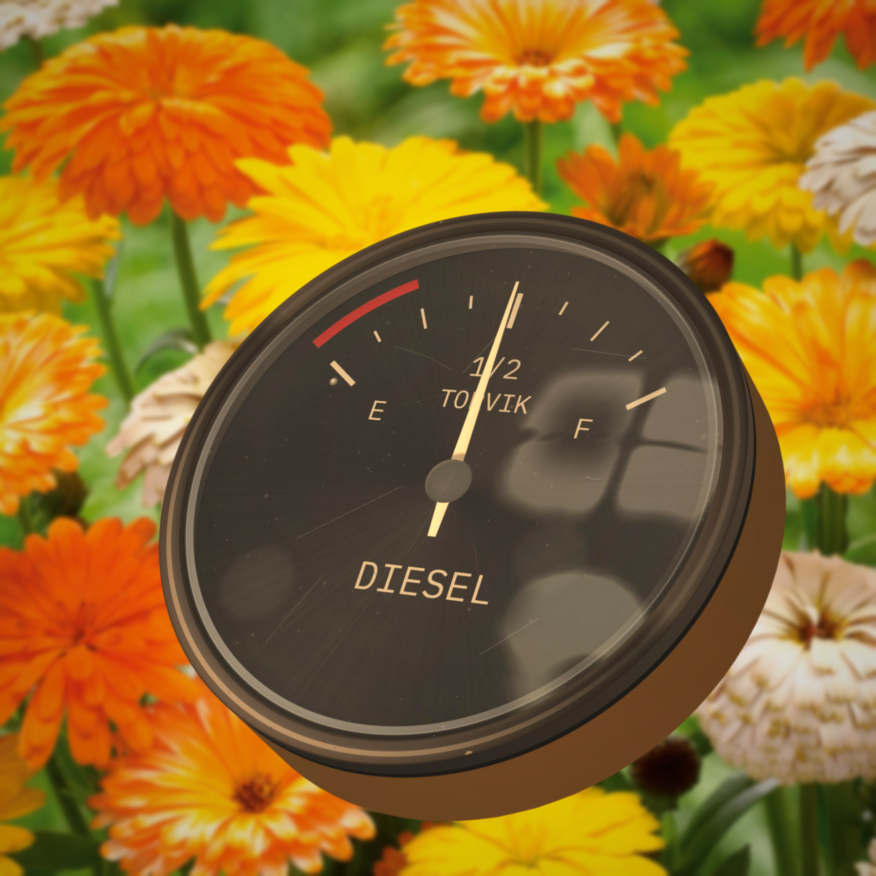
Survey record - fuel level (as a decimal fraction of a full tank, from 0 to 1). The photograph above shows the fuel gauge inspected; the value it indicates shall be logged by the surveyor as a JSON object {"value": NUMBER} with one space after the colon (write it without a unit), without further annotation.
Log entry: {"value": 0.5}
